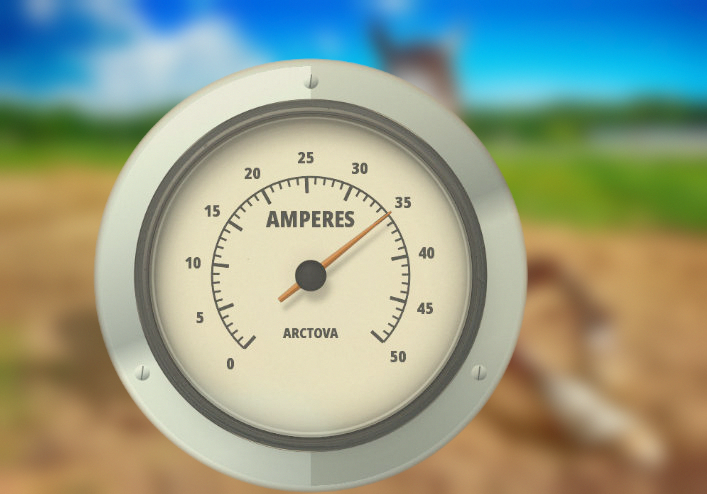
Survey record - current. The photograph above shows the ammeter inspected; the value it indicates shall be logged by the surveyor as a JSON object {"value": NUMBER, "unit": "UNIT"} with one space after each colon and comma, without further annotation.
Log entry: {"value": 35, "unit": "A"}
